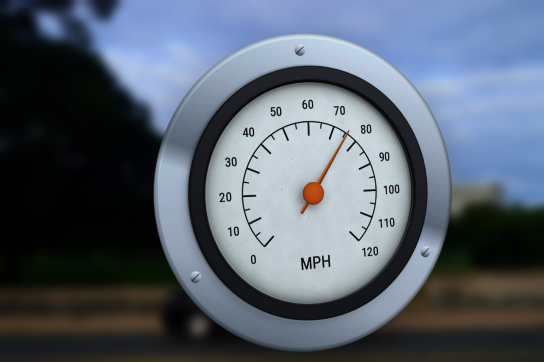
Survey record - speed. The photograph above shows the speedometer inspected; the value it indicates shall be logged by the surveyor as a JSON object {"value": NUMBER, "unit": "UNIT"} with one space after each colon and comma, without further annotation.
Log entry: {"value": 75, "unit": "mph"}
